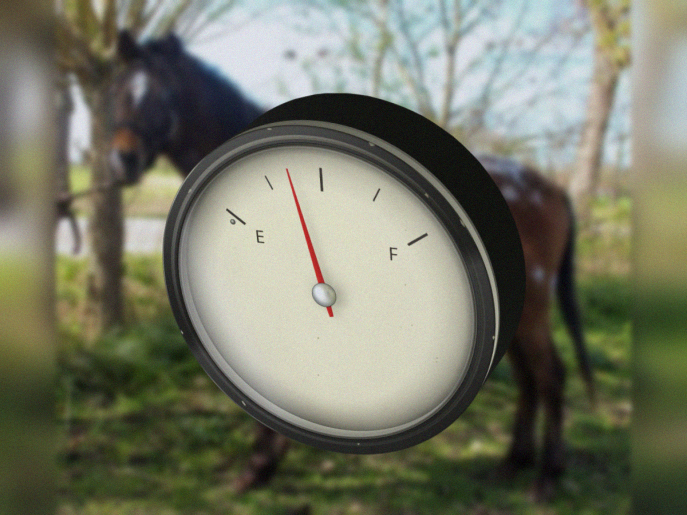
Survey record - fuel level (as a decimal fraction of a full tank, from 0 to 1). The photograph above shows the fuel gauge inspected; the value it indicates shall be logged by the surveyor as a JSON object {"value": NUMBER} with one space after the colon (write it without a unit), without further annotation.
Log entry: {"value": 0.375}
